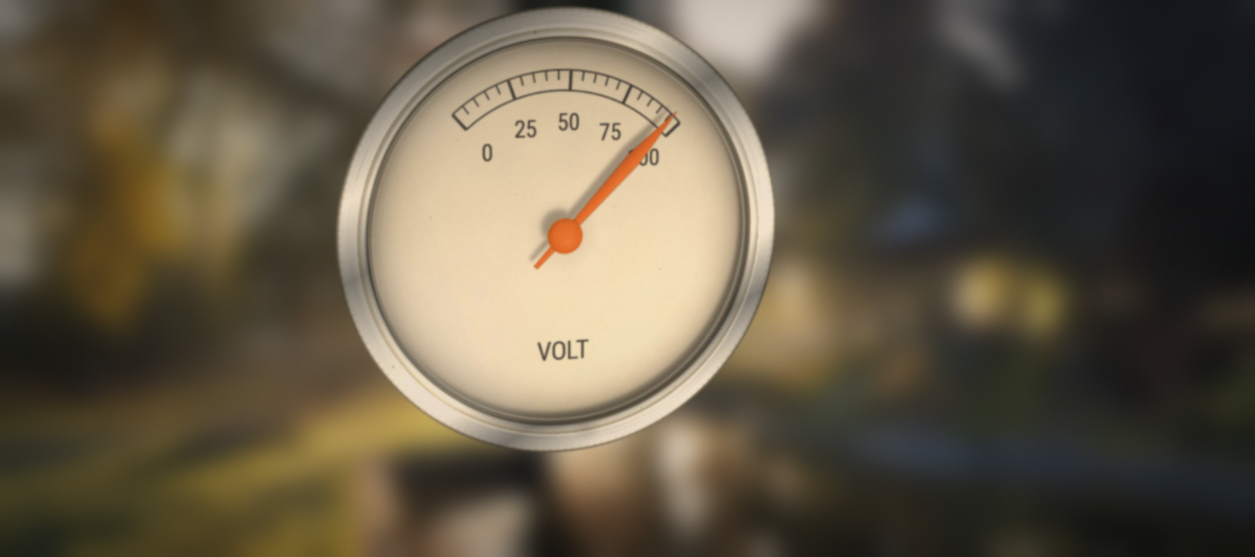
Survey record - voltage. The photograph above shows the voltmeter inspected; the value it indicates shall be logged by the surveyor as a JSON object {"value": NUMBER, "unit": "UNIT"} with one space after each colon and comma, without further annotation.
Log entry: {"value": 95, "unit": "V"}
